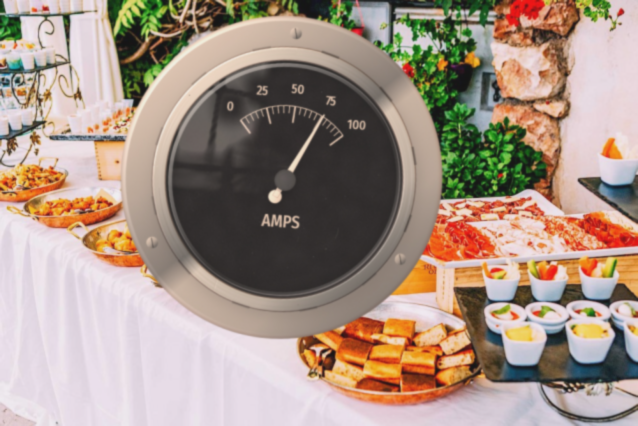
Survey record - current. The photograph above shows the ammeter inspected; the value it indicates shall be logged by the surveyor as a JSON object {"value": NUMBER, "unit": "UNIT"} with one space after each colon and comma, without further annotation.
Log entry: {"value": 75, "unit": "A"}
